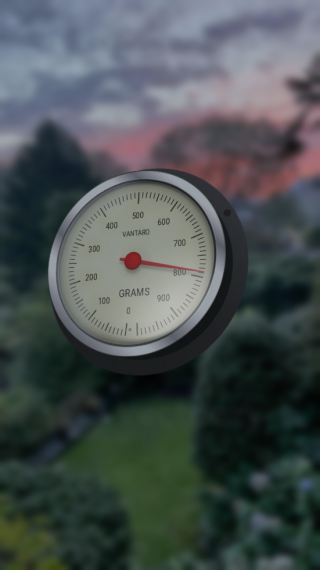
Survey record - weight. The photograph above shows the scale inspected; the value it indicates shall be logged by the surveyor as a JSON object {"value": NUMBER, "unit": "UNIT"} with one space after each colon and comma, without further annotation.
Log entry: {"value": 790, "unit": "g"}
